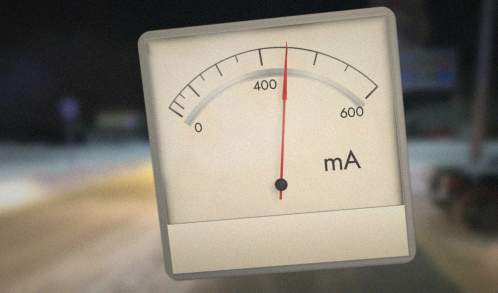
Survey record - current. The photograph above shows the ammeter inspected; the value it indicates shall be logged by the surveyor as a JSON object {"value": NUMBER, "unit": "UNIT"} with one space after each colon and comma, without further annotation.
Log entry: {"value": 450, "unit": "mA"}
